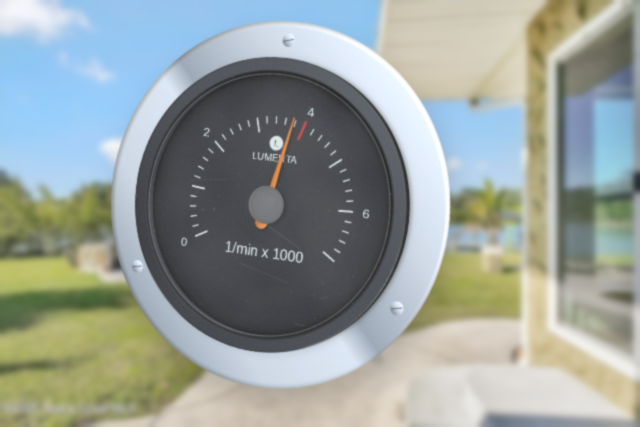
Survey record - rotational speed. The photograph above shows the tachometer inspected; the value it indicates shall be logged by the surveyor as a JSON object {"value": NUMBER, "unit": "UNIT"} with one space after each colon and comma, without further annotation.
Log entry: {"value": 3800, "unit": "rpm"}
